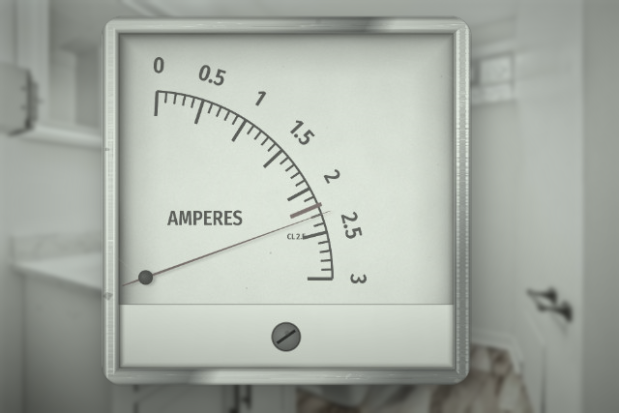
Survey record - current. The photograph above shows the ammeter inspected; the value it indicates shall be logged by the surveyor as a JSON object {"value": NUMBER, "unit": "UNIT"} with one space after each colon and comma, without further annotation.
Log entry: {"value": 2.3, "unit": "A"}
